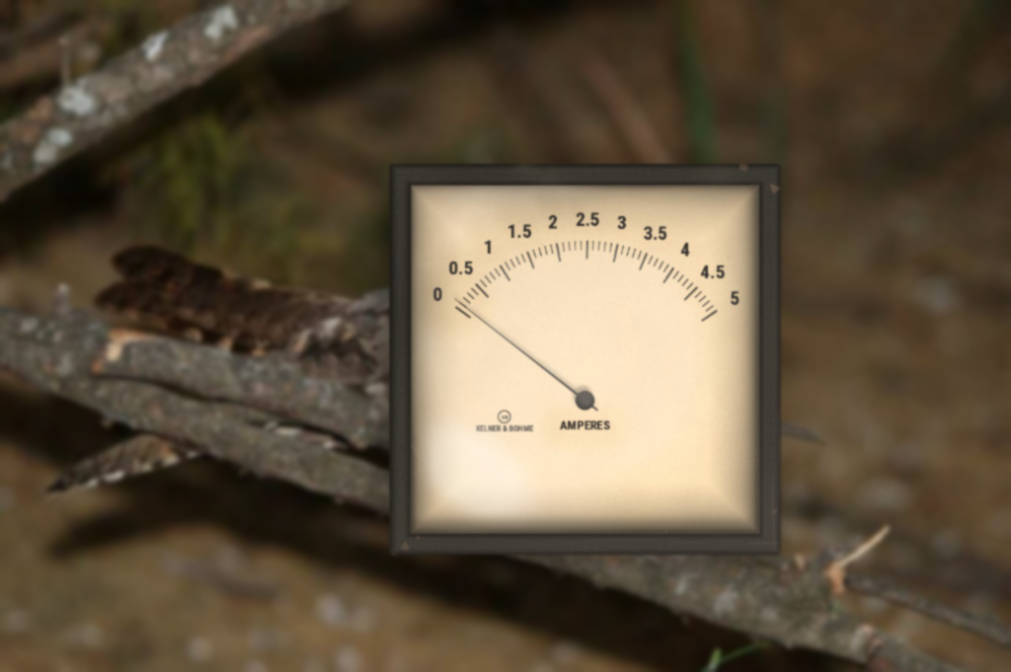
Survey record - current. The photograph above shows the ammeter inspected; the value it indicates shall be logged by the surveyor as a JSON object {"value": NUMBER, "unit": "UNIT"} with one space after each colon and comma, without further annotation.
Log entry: {"value": 0.1, "unit": "A"}
